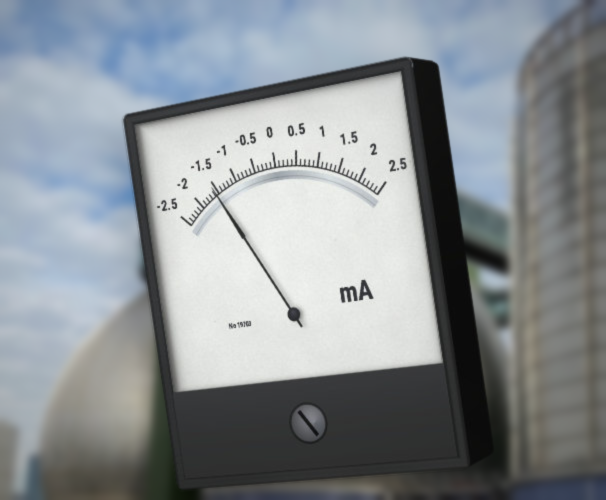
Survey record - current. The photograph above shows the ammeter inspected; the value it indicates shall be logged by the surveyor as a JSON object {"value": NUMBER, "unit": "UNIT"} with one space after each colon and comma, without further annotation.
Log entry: {"value": -1.5, "unit": "mA"}
